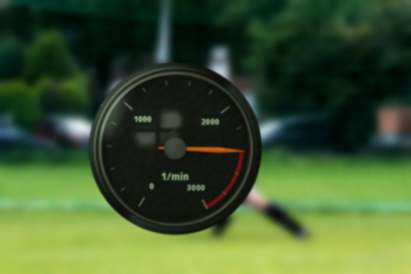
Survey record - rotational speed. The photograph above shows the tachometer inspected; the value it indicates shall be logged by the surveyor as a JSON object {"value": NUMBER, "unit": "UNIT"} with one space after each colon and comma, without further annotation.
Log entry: {"value": 2400, "unit": "rpm"}
